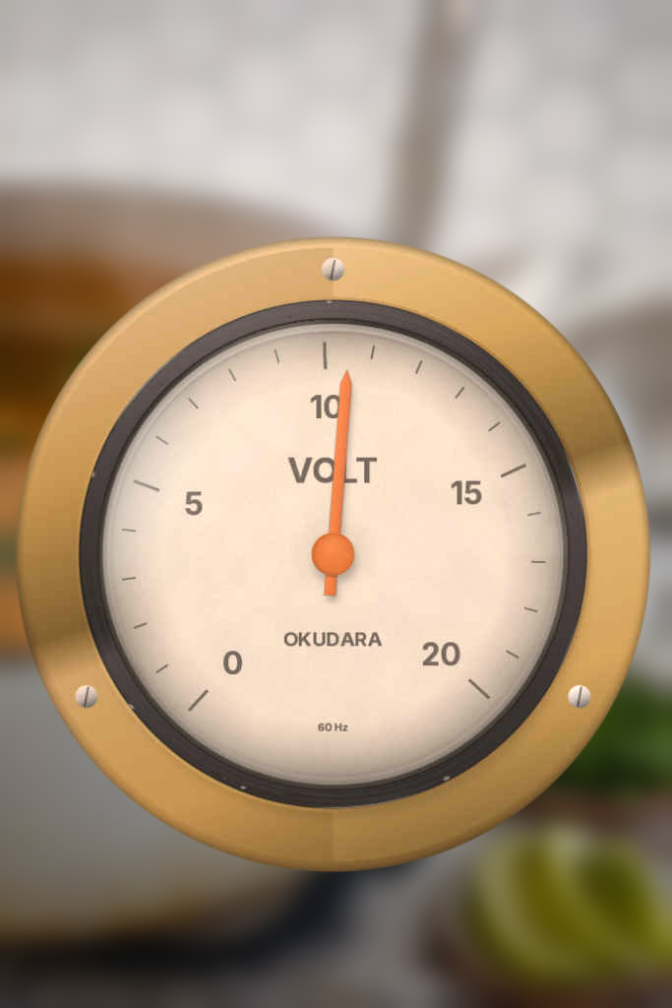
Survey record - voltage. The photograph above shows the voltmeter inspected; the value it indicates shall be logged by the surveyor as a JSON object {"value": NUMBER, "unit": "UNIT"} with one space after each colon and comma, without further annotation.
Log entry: {"value": 10.5, "unit": "V"}
